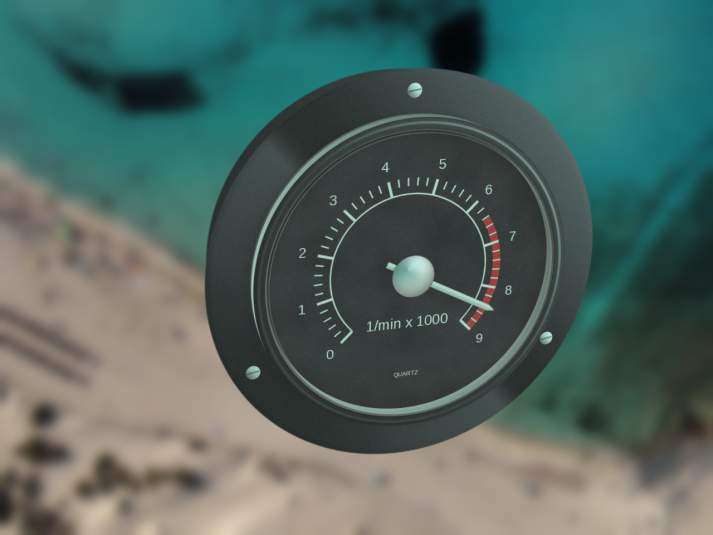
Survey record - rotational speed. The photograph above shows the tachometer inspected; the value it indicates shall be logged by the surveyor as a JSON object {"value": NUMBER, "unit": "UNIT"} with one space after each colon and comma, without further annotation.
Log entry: {"value": 8400, "unit": "rpm"}
